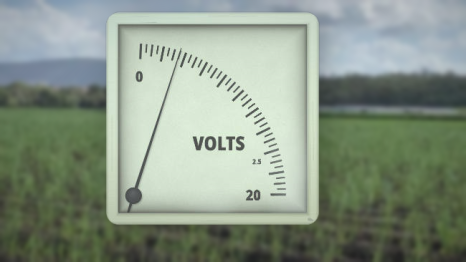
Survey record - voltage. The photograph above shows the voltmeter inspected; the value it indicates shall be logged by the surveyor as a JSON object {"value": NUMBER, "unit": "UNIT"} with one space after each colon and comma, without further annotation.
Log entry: {"value": 3.5, "unit": "V"}
